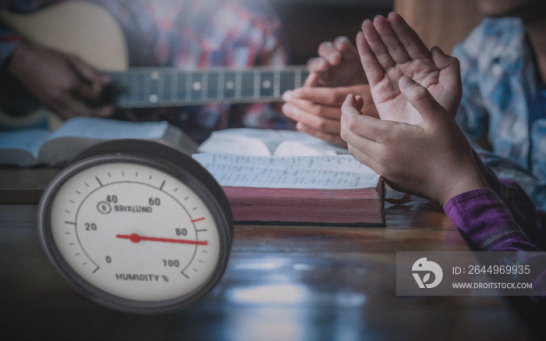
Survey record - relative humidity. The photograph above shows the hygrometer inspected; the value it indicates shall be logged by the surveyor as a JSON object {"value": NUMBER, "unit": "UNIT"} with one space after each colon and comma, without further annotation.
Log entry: {"value": 84, "unit": "%"}
